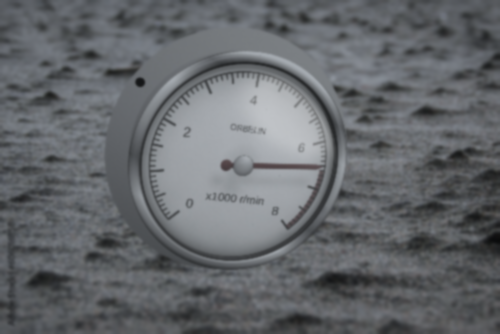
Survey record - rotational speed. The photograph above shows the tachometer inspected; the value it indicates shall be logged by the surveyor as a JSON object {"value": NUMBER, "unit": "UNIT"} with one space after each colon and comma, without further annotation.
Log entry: {"value": 6500, "unit": "rpm"}
